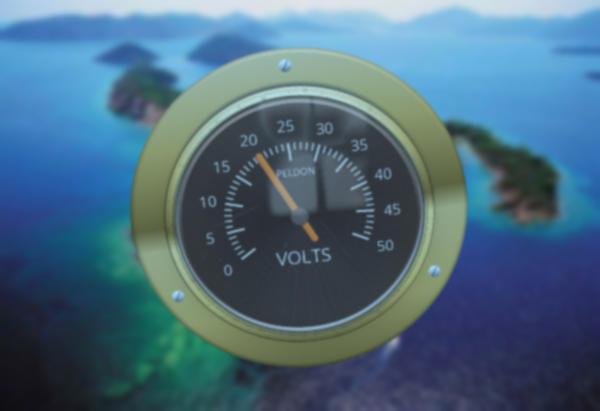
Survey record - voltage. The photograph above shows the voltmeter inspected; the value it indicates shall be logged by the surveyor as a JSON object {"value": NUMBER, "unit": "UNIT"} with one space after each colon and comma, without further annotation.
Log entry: {"value": 20, "unit": "V"}
